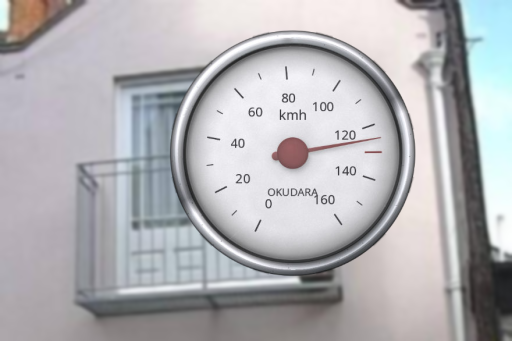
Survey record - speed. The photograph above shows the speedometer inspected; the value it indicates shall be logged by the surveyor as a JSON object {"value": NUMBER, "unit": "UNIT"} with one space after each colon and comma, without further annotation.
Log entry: {"value": 125, "unit": "km/h"}
